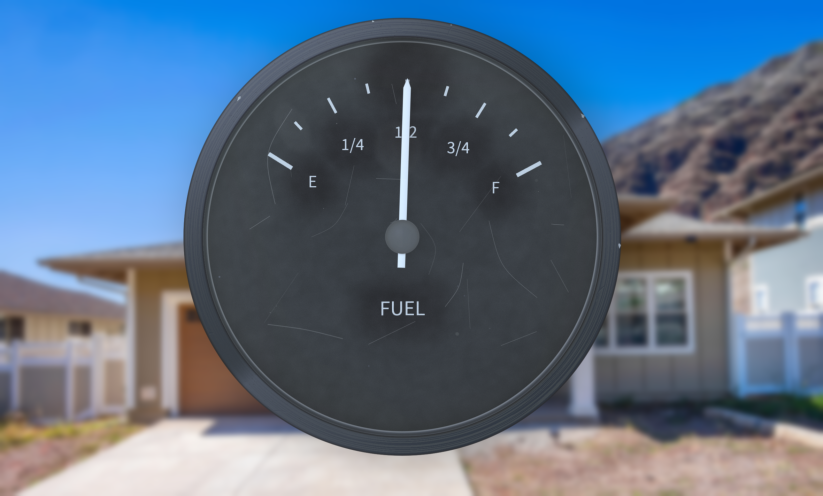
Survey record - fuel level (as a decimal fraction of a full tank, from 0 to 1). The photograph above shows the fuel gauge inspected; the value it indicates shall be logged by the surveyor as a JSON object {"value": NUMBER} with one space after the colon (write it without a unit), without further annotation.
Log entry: {"value": 0.5}
